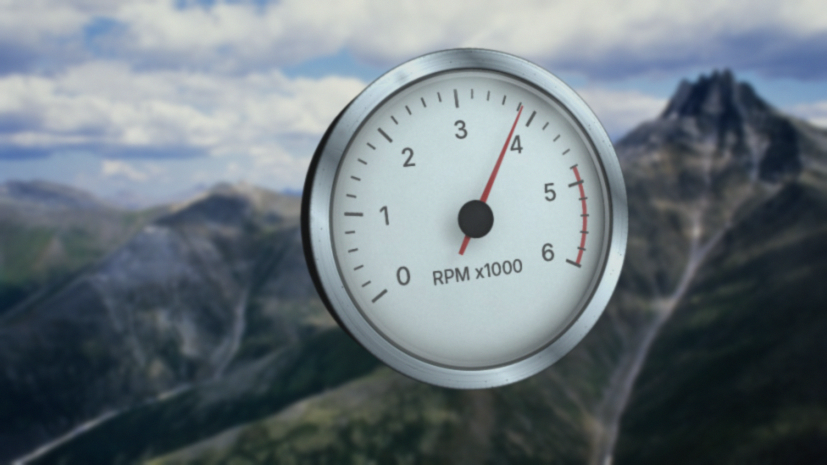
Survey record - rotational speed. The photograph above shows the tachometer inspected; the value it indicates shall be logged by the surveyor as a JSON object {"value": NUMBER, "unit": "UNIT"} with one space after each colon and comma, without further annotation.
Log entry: {"value": 3800, "unit": "rpm"}
